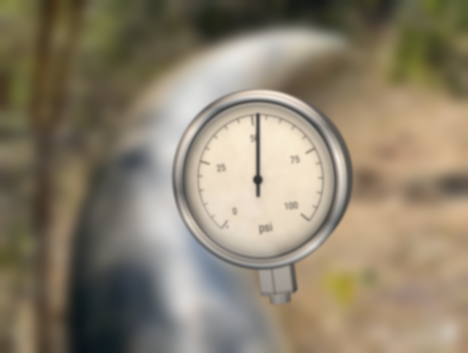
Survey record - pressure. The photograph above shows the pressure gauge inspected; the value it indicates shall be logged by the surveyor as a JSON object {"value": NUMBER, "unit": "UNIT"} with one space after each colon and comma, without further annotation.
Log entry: {"value": 52.5, "unit": "psi"}
